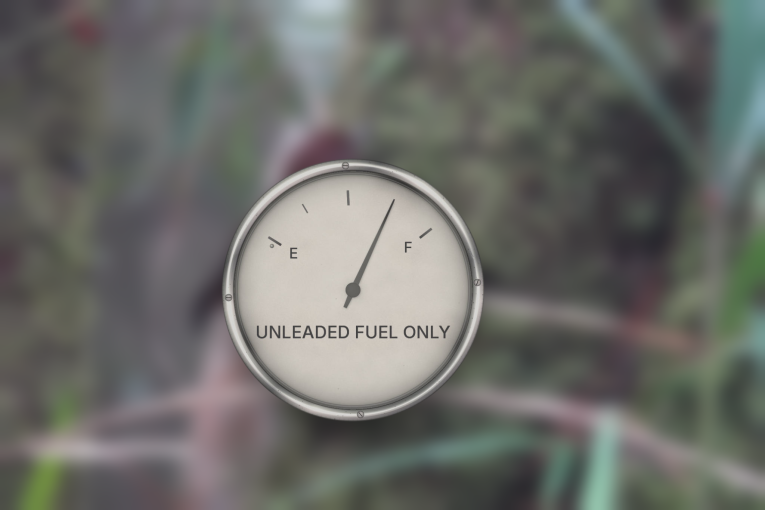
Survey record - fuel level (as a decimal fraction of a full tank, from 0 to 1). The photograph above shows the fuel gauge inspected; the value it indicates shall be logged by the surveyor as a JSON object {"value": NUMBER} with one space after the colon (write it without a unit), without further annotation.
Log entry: {"value": 0.75}
